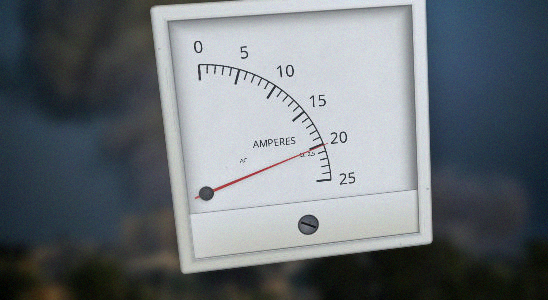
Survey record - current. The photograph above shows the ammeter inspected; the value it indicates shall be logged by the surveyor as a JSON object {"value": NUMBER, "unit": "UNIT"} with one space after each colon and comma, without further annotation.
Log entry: {"value": 20, "unit": "A"}
